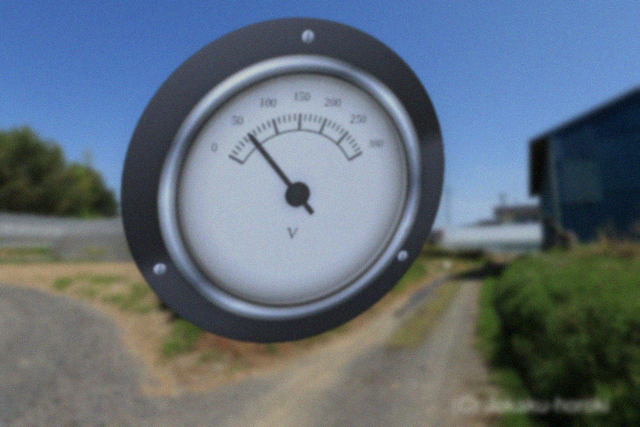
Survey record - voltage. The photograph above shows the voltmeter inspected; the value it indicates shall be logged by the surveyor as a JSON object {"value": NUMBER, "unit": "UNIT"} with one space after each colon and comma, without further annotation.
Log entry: {"value": 50, "unit": "V"}
